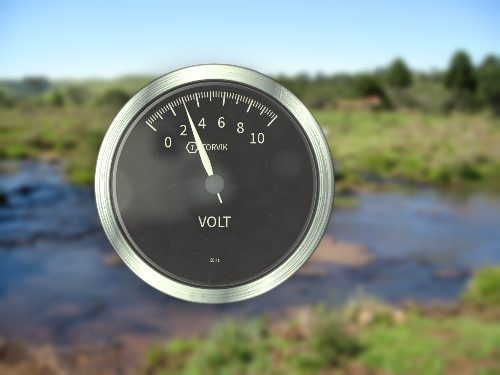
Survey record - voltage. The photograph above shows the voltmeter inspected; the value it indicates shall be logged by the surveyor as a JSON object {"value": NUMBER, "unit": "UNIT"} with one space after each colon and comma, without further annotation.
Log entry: {"value": 3, "unit": "V"}
